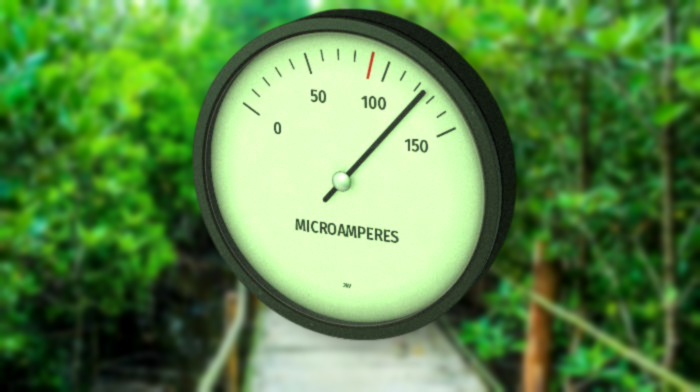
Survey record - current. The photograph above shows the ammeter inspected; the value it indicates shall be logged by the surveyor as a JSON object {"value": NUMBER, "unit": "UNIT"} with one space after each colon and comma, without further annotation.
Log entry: {"value": 125, "unit": "µA"}
